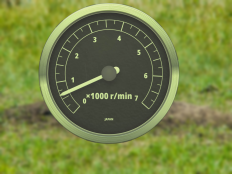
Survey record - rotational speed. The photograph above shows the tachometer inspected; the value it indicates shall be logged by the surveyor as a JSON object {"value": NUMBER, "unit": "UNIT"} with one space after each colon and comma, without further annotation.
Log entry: {"value": 625, "unit": "rpm"}
